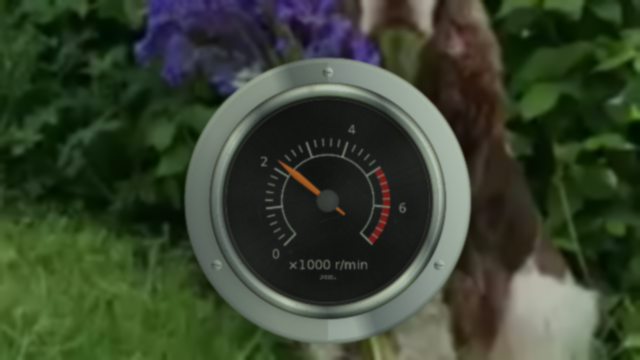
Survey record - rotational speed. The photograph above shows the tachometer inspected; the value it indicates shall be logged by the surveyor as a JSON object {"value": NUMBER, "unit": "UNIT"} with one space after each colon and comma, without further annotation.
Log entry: {"value": 2200, "unit": "rpm"}
